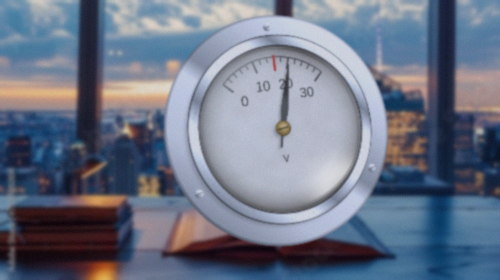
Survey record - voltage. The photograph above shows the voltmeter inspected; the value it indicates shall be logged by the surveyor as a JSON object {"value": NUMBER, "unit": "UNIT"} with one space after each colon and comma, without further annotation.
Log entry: {"value": 20, "unit": "V"}
